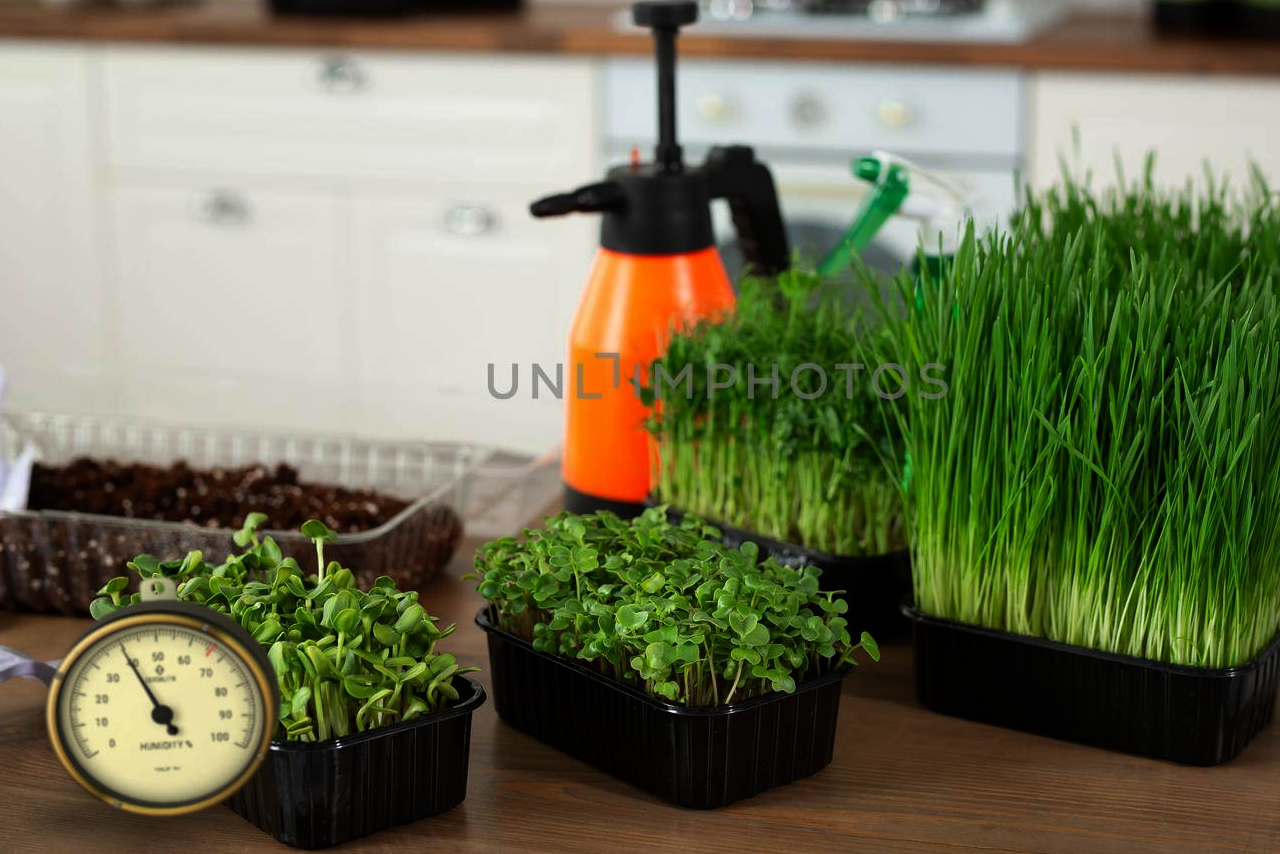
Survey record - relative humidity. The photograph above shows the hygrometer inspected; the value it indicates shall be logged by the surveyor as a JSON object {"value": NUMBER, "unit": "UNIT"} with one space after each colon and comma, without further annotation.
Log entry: {"value": 40, "unit": "%"}
